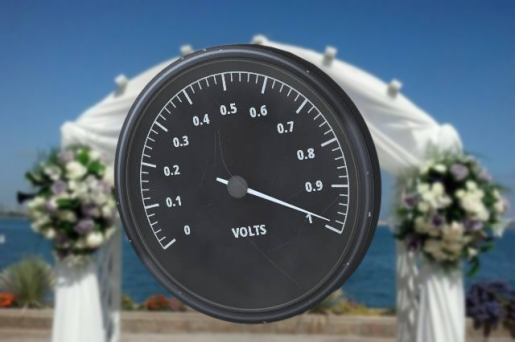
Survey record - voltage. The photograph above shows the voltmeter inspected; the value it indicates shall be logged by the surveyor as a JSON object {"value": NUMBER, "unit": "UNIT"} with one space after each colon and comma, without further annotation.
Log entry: {"value": 0.98, "unit": "V"}
